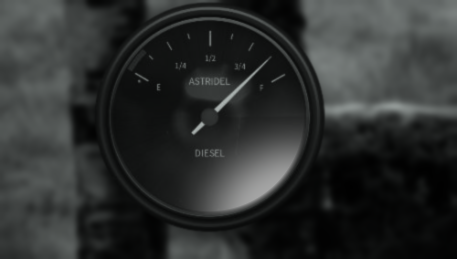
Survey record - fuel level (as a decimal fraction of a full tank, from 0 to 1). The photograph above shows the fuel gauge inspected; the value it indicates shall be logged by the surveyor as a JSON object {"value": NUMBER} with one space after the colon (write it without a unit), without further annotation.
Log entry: {"value": 0.875}
